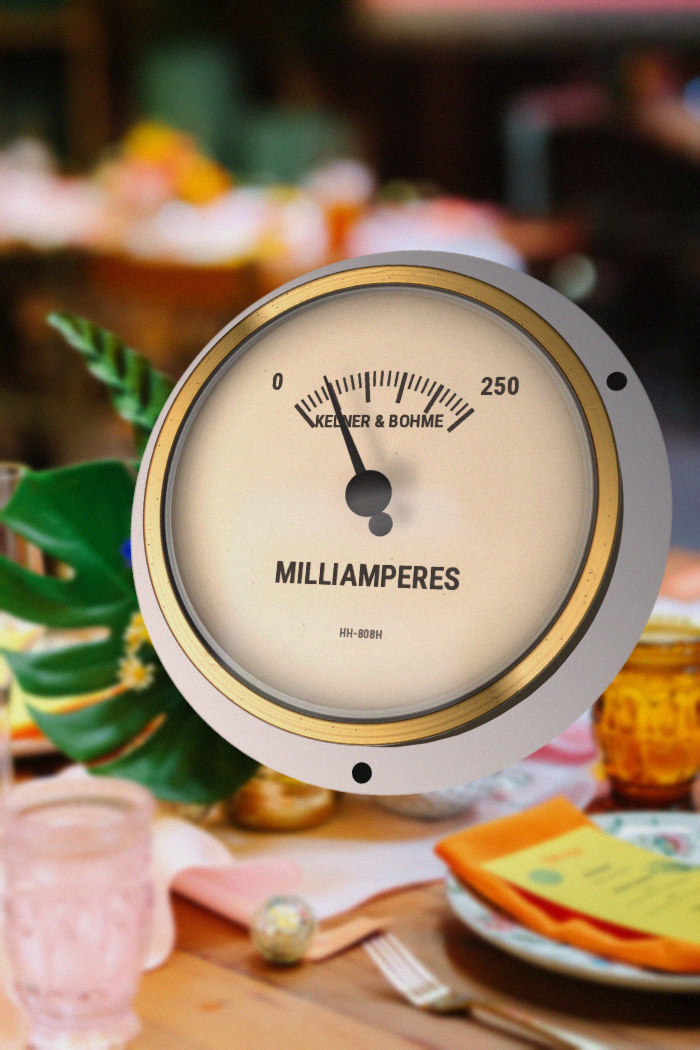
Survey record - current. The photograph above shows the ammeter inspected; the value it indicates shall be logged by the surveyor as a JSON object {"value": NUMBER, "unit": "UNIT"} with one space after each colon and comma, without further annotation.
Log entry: {"value": 50, "unit": "mA"}
